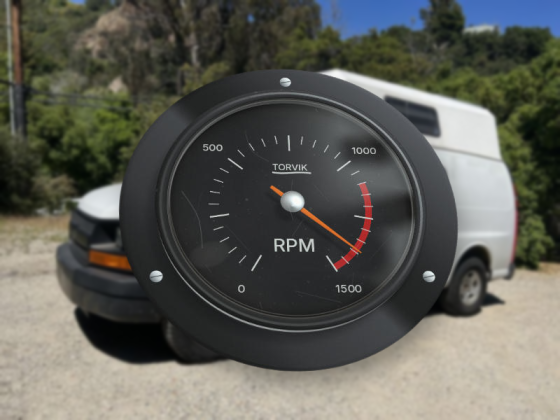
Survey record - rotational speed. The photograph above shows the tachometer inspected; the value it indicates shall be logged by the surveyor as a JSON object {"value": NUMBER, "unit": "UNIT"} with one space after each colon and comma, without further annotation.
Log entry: {"value": 1400, "unit": "rpm"}
